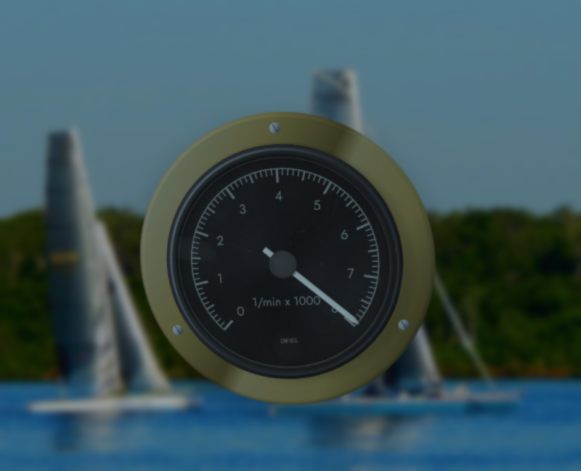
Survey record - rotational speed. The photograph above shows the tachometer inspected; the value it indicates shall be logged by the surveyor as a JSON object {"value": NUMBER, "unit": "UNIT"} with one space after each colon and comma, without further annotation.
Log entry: {"value": 7900, "unit": "rpm"}
